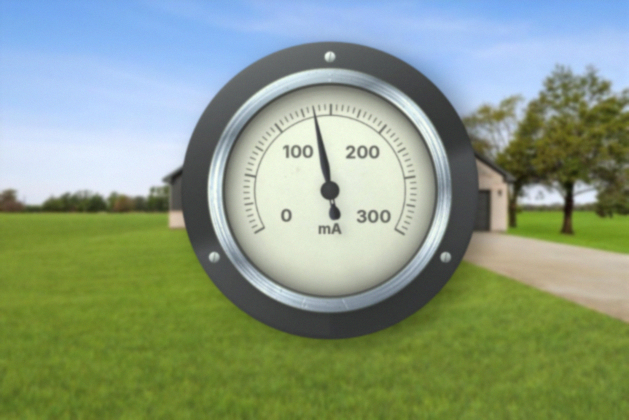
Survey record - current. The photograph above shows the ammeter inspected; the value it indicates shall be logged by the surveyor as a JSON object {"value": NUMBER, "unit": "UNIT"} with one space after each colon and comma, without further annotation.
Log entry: {"value": 135, "unit": "mA"}
